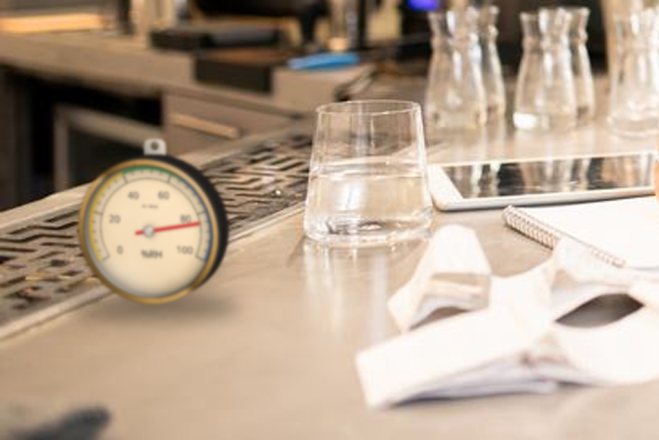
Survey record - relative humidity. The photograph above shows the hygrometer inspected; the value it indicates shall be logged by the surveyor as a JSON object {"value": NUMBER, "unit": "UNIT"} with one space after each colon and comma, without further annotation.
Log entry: {"value": 84, "unit": "%"}
